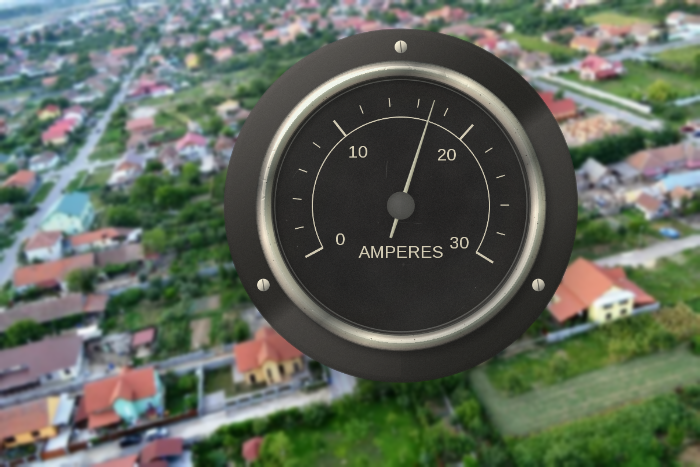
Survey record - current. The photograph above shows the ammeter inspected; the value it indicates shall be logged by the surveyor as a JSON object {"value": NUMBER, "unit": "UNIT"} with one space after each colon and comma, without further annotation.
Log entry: {"value": 17, "unit": "A"}
